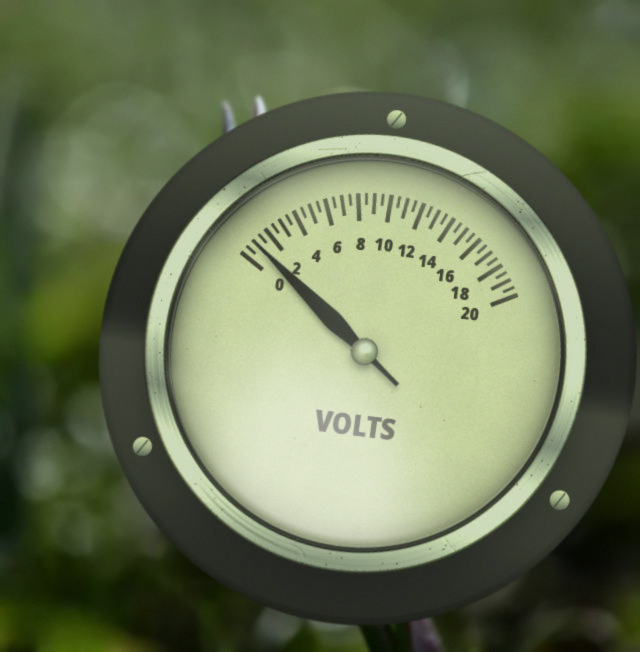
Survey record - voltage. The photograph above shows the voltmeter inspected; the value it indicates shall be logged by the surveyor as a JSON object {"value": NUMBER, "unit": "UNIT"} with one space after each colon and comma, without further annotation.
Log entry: {"value": 1, "unit": "V"}
